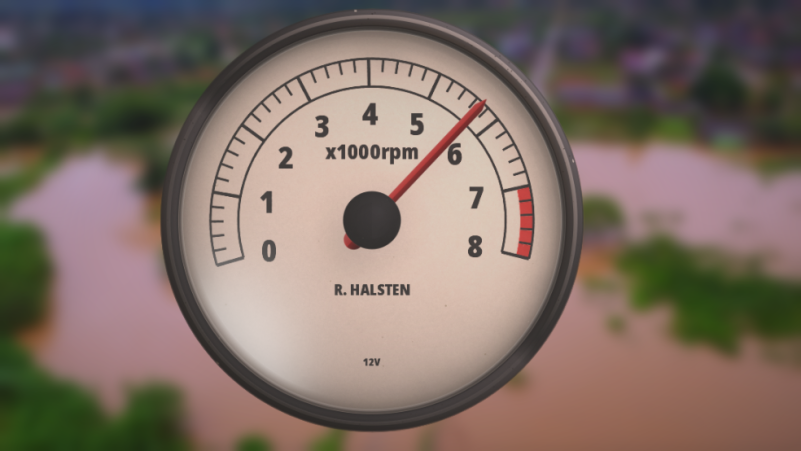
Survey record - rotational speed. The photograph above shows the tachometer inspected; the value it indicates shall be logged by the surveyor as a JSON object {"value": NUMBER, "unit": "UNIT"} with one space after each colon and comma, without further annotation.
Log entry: {"value": 5700, "unit": "rpm"}
